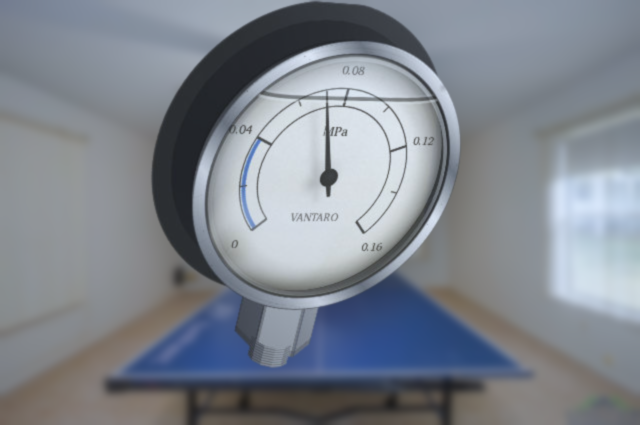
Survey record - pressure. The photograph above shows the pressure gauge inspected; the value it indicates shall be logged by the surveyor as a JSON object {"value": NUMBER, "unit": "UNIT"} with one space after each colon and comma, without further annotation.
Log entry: {"value": 0.07, "unit": "MPa"}
